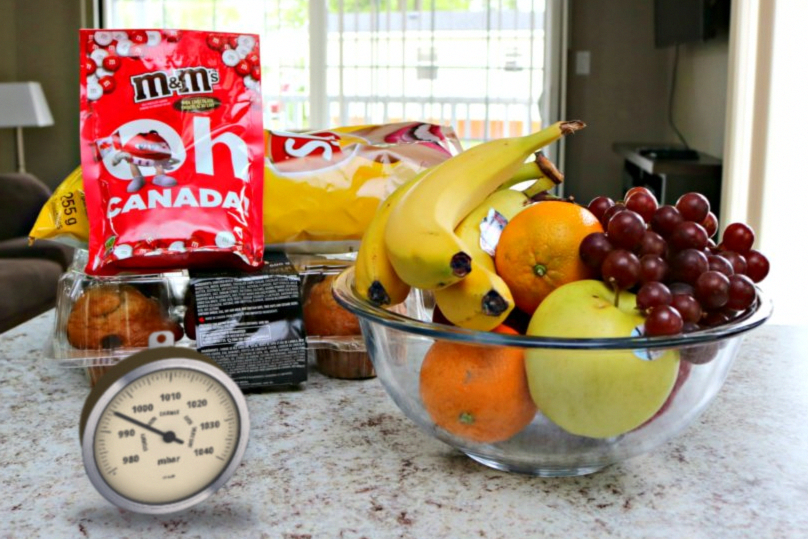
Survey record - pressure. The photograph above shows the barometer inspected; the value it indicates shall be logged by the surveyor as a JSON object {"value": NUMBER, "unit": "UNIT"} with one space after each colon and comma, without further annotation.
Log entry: {"value": 995, "unit": "mbar"}
